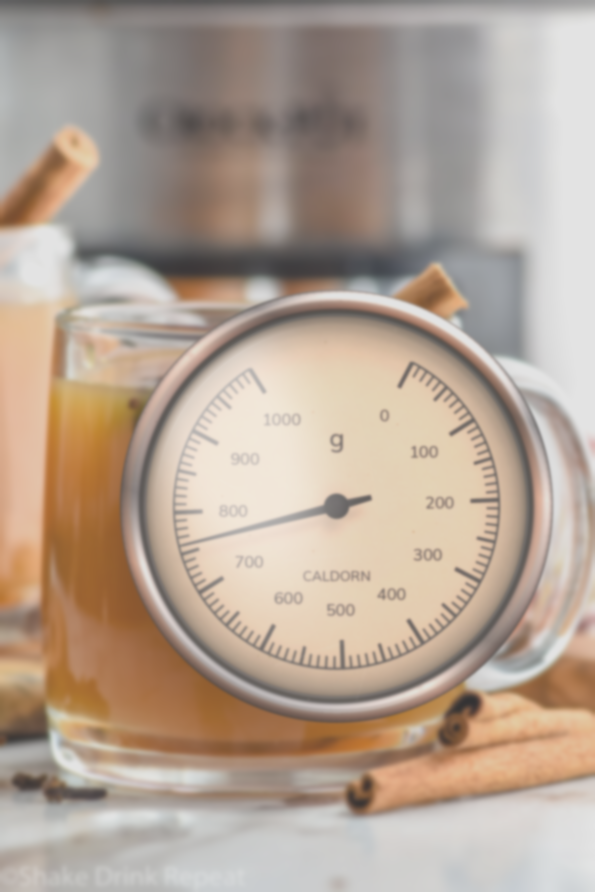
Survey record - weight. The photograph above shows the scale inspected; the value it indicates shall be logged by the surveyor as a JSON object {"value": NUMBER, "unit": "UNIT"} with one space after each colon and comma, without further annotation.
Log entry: {"value": 760, "unit": "g"}
